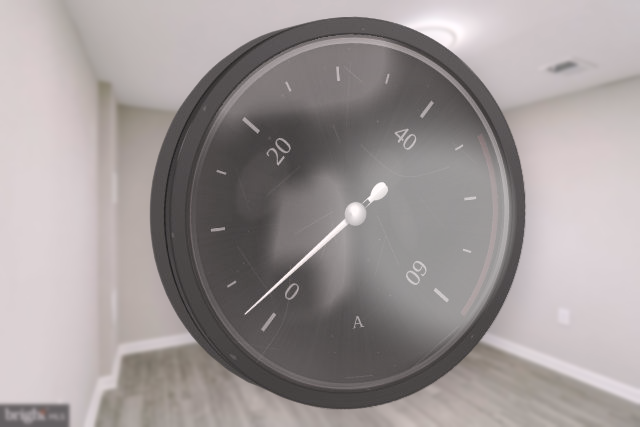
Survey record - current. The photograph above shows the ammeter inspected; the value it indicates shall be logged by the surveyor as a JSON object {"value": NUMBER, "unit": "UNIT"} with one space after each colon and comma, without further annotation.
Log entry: {"value": 2.5, "unit": "A"}
